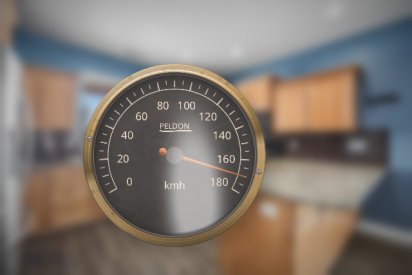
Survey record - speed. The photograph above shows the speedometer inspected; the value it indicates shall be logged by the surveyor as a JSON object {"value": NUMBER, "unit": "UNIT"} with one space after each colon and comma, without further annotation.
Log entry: {"value": 170, "unit": "km/h"}
